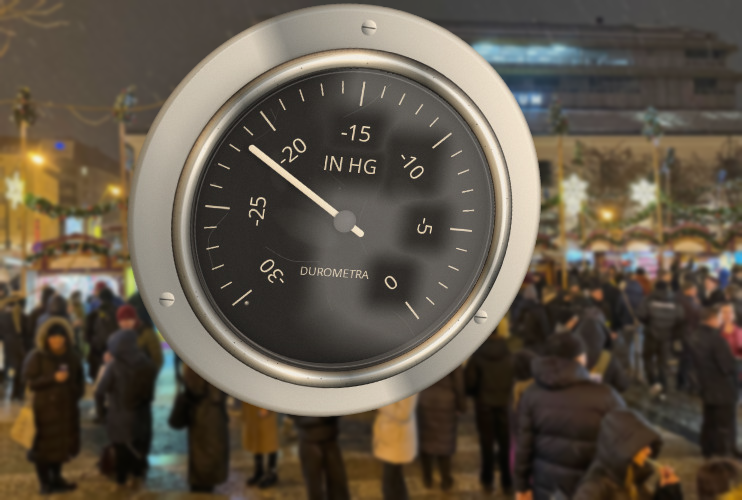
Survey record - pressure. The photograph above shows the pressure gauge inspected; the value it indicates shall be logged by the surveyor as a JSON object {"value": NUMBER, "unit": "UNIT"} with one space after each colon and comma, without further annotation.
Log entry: {"value": -21.5, "unit": "inHg"}
